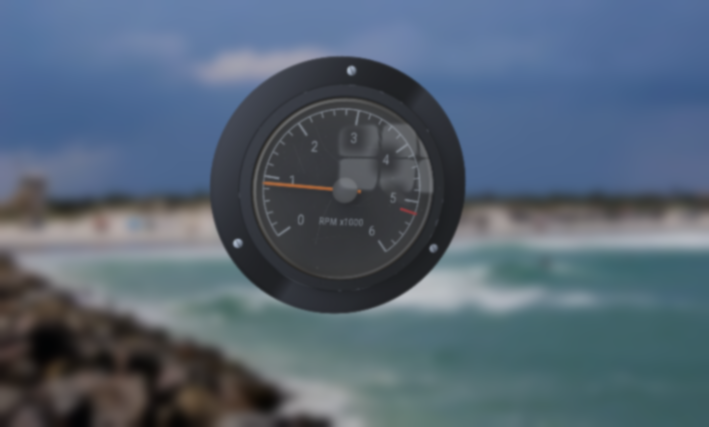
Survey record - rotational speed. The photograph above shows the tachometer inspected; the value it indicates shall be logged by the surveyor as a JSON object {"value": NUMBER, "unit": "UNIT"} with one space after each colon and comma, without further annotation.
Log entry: {"value": 900, "unit": "rpm"}
